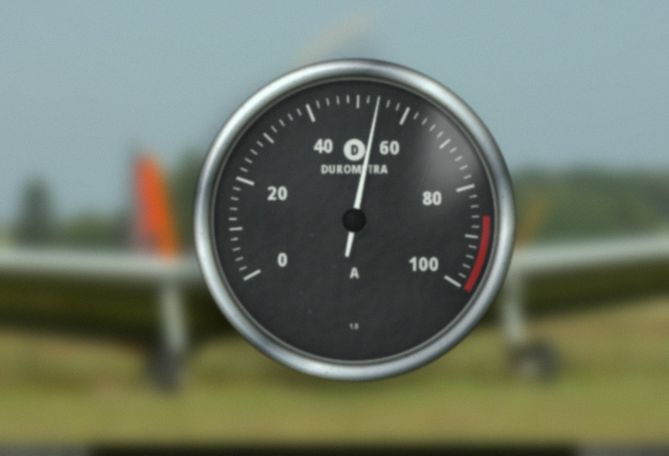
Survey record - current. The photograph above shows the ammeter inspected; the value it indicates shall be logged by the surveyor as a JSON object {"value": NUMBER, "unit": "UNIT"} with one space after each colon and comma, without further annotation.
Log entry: {"value": 54, "unit": "A"}
